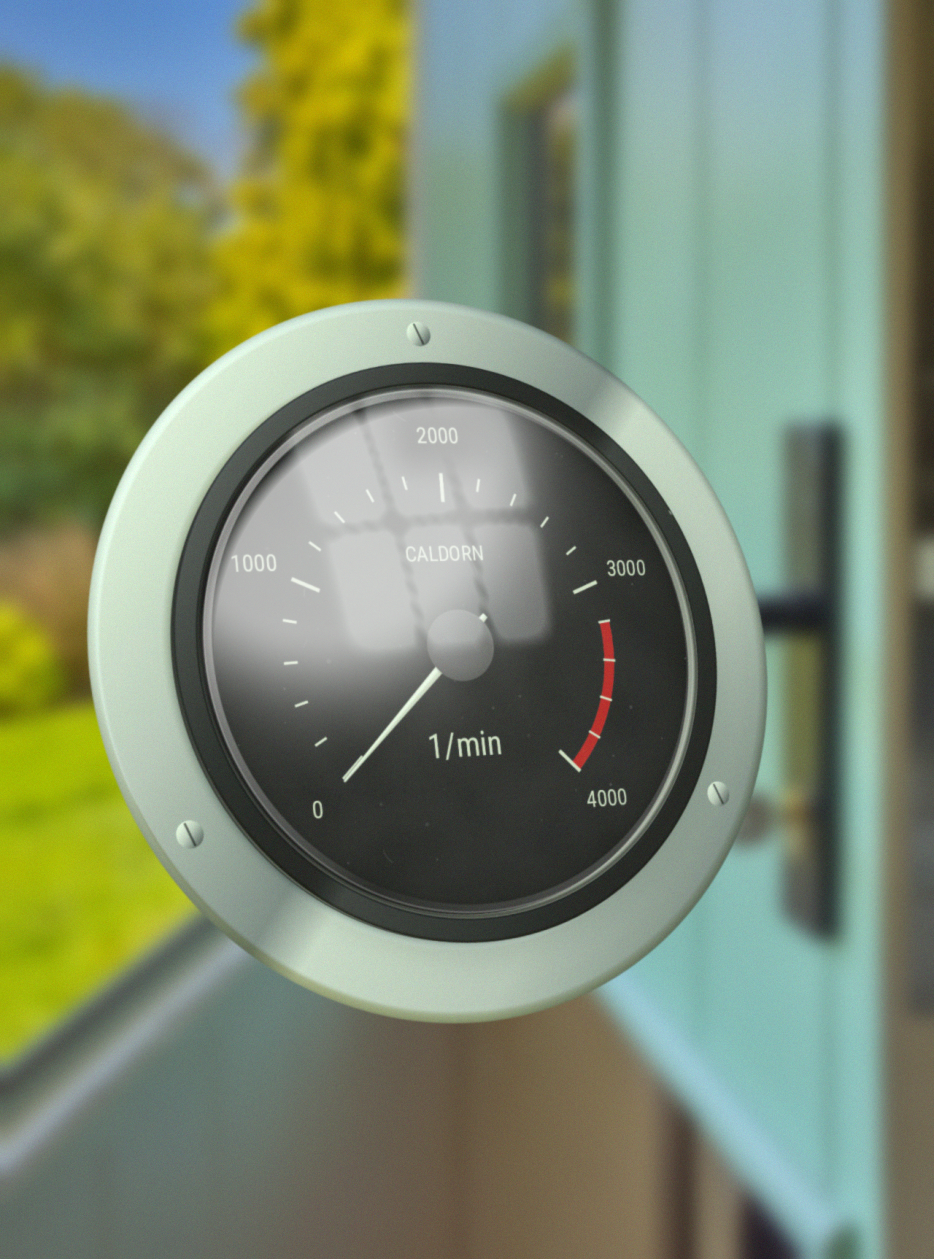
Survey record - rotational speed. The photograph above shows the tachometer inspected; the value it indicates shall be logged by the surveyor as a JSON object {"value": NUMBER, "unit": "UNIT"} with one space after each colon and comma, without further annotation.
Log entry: {"value": 0, "unit": "rpm"}
